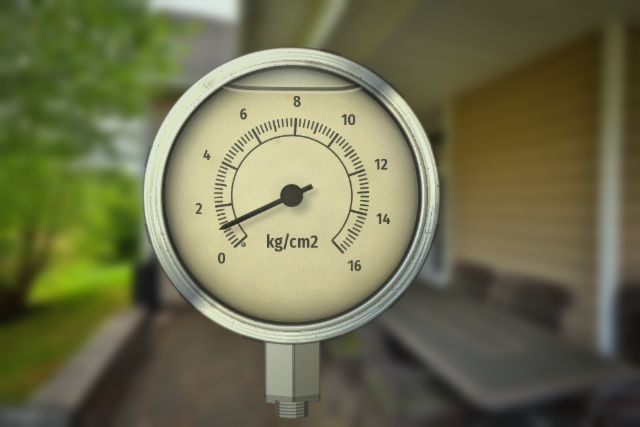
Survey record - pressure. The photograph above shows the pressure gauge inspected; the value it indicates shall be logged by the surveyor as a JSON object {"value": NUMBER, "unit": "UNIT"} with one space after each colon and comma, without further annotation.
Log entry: {"value": 1, "unit": "kg/cm²"}
